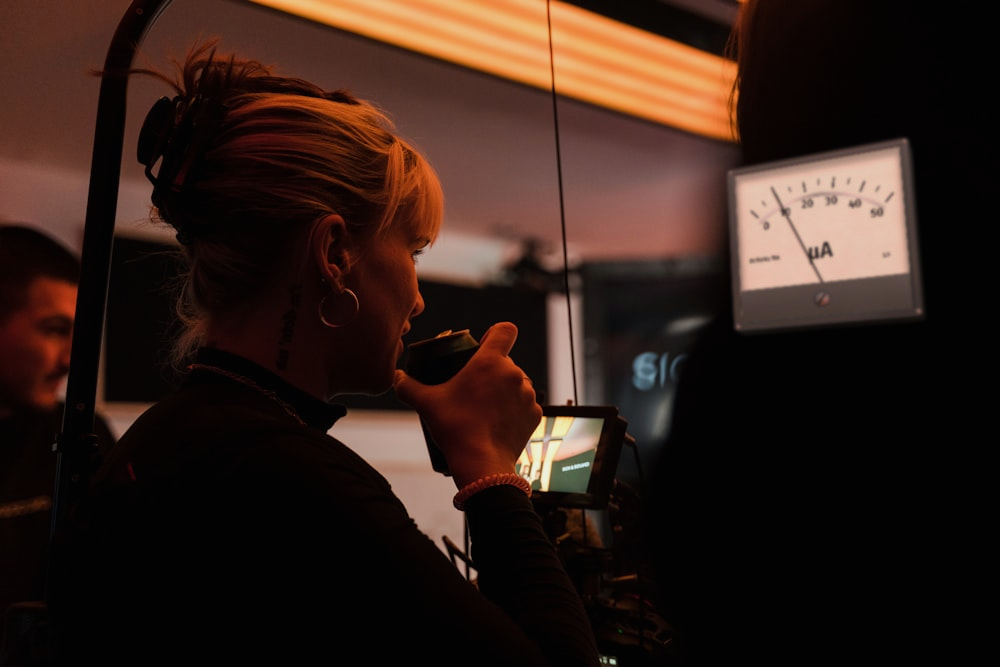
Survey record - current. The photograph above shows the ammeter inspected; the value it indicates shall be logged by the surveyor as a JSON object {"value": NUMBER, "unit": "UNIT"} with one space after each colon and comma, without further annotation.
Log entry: {"value": 10, "unit": "µA"}
